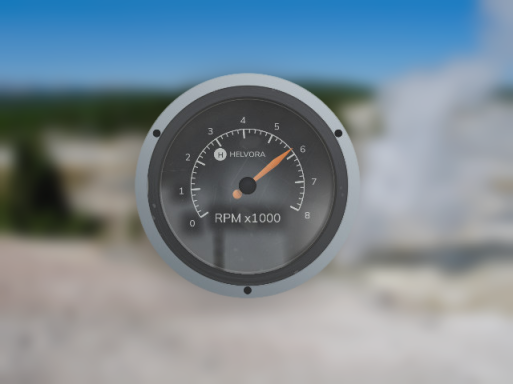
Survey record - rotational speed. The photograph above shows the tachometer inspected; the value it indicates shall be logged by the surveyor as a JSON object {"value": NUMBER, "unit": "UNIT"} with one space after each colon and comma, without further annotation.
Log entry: {"value": 5800, "unit": "rpm"}
